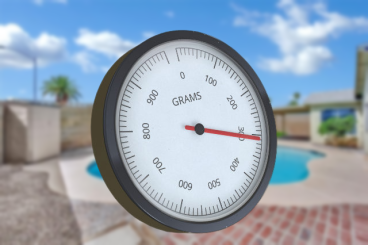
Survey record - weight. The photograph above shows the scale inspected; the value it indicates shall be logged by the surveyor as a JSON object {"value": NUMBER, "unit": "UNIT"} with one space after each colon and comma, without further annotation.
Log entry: {"value": 310, "unit": "g"}
